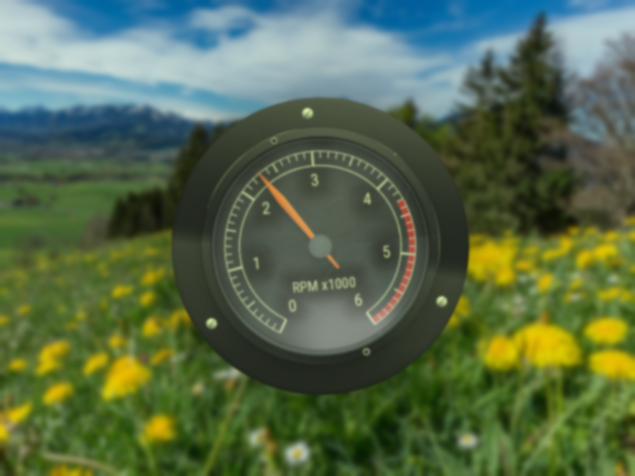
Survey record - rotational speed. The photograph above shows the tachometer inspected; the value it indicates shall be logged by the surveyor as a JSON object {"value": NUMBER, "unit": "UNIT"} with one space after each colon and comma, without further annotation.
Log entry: {"value": 2300, "unit": "rpm"}
